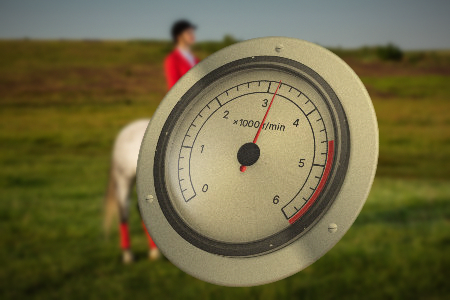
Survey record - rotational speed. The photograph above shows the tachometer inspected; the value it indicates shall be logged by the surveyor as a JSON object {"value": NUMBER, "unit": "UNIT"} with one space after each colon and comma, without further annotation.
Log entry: {"value": 3200, "unit": "rpm"}
